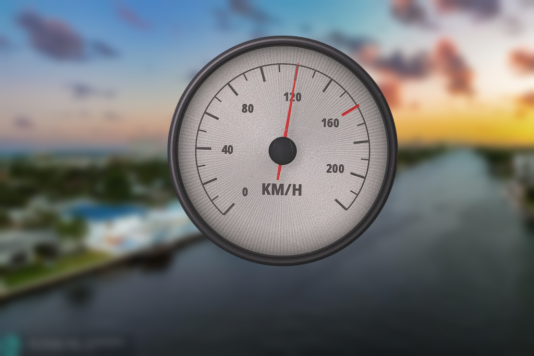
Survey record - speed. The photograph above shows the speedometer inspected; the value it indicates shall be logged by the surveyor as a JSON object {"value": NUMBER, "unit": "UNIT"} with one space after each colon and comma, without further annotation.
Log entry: {"value": 120, "unit": "km/h"}
